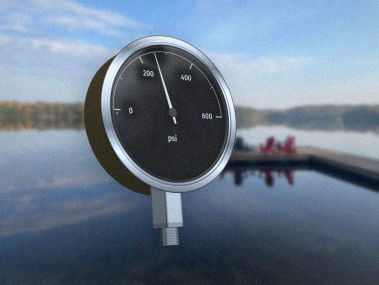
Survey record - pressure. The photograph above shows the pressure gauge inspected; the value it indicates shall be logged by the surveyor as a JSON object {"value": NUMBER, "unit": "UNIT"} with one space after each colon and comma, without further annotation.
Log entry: {"value": 250, "unit": "psi"}
